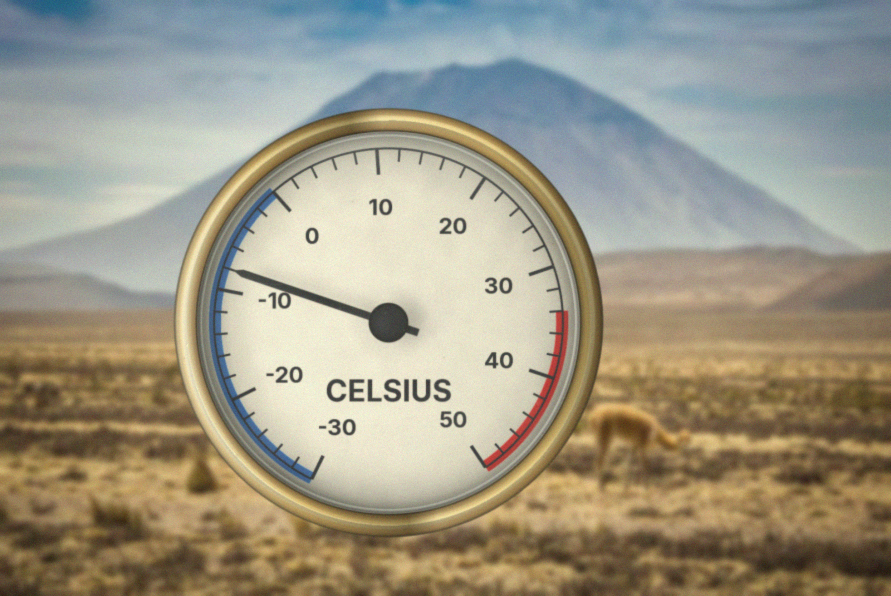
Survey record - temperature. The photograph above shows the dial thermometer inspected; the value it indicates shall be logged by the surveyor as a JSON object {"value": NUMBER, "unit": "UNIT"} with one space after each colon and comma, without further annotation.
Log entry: {"value": -8, "unit": "°C"}
